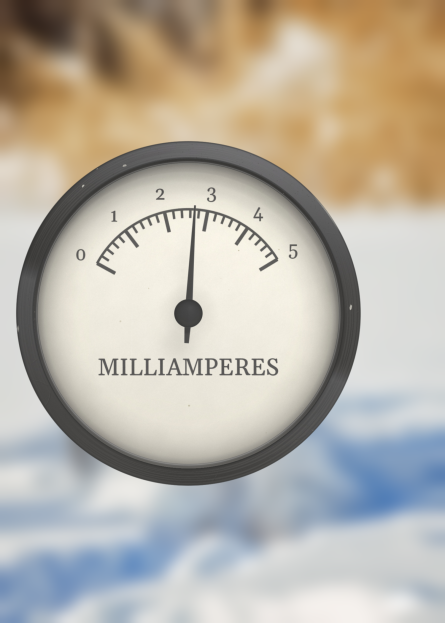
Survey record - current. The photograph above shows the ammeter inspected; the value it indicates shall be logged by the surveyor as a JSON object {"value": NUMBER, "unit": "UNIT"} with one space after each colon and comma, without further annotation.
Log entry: {"value": 2.7, "unit": "mA"}
